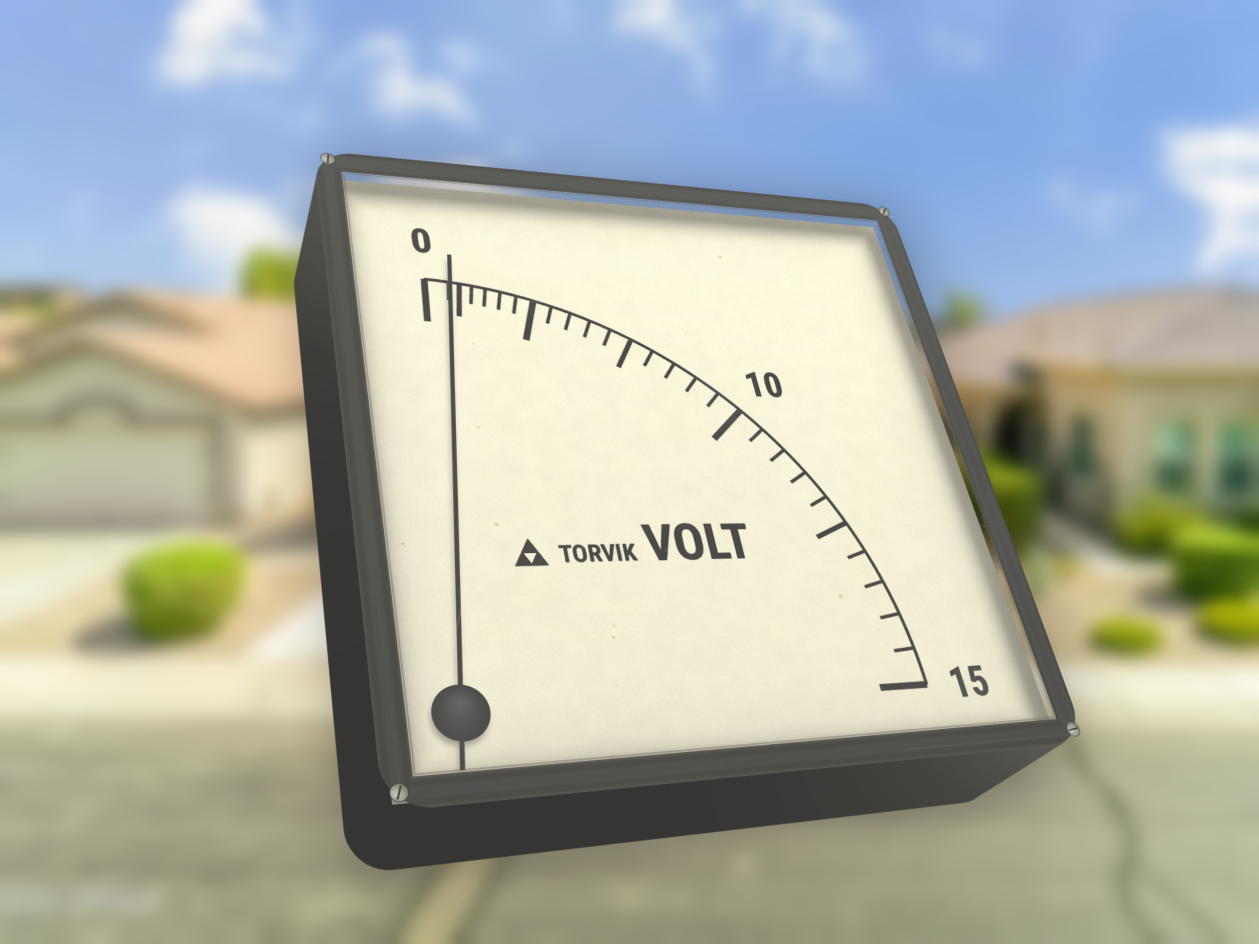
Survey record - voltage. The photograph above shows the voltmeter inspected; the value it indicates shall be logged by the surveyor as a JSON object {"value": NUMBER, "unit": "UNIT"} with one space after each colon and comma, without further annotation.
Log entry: {"value": 2, "unit": "V"}
